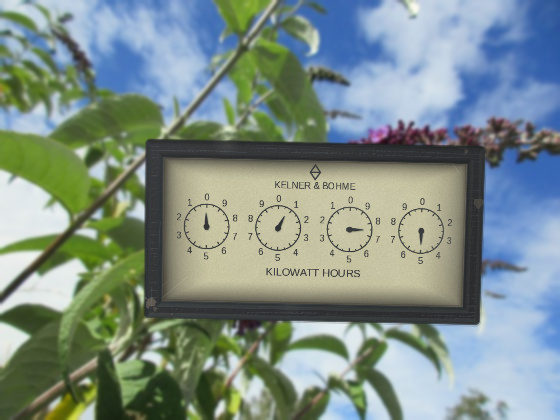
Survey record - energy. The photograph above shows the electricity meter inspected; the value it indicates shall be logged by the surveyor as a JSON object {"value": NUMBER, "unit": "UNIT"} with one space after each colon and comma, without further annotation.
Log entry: {"value": 75, "unit": "kWh"}
